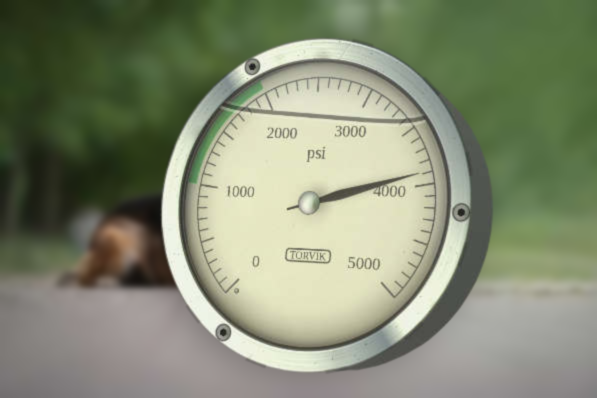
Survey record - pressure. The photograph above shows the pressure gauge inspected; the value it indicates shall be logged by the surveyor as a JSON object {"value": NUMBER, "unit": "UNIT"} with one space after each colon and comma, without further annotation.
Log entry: {"value": 3900, "unit": "psi"}
